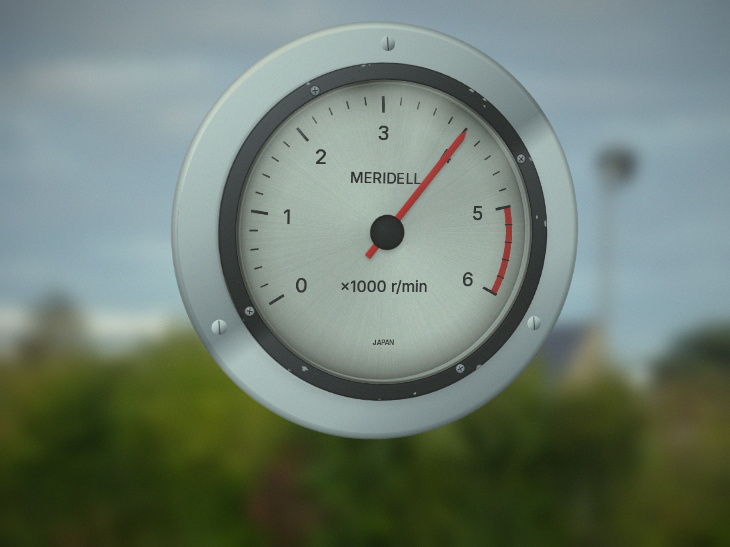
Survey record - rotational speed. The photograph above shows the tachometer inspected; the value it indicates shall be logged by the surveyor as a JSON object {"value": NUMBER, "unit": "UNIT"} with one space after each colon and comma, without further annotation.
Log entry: {"value": 4000, "unit": "rpm"}
